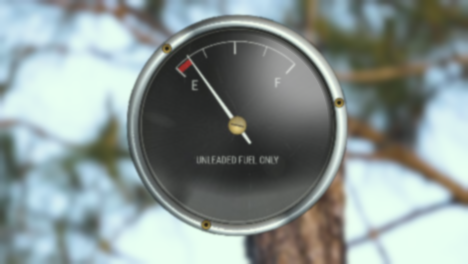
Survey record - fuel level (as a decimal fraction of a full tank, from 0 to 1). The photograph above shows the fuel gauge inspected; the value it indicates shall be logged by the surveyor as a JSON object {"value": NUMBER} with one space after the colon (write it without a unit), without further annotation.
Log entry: {"value": 0.125}
